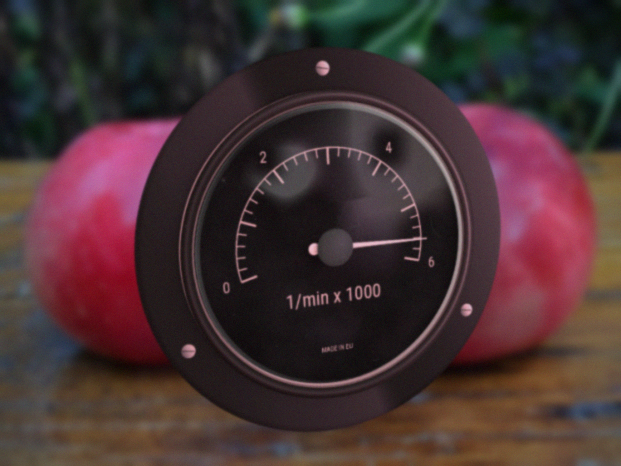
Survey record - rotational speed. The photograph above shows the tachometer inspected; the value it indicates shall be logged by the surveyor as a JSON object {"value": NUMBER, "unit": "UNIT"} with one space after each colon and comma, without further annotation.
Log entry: {"value": 5600, "unit": "rpm"}
